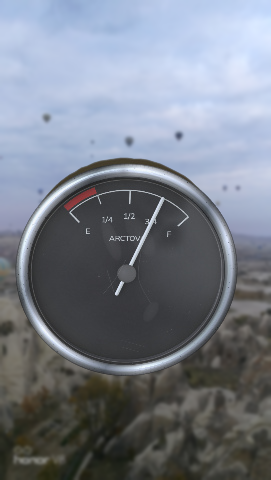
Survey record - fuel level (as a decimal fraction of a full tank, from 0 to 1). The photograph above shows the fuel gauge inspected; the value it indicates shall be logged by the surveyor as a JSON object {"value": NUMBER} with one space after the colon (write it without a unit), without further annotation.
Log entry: {"value": 0.75}
